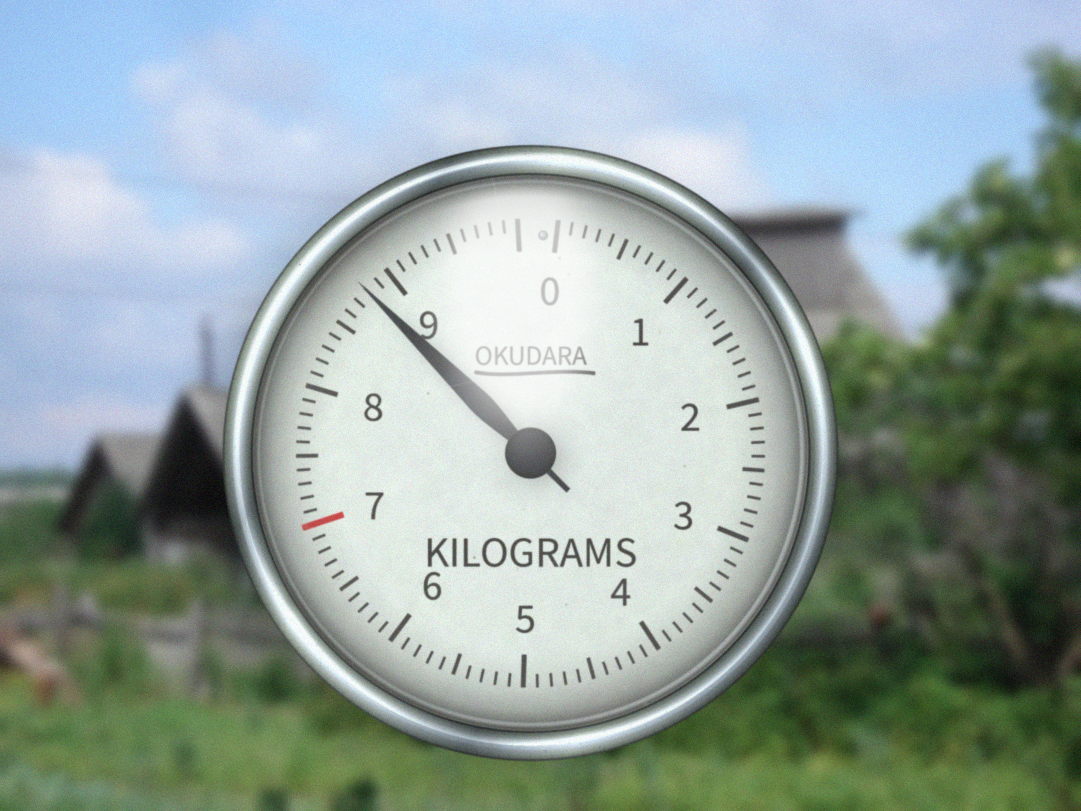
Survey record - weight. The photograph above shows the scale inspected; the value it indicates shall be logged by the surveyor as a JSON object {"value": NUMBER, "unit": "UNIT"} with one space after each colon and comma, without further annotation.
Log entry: {"value": 8.8, "unit": "kg"}
